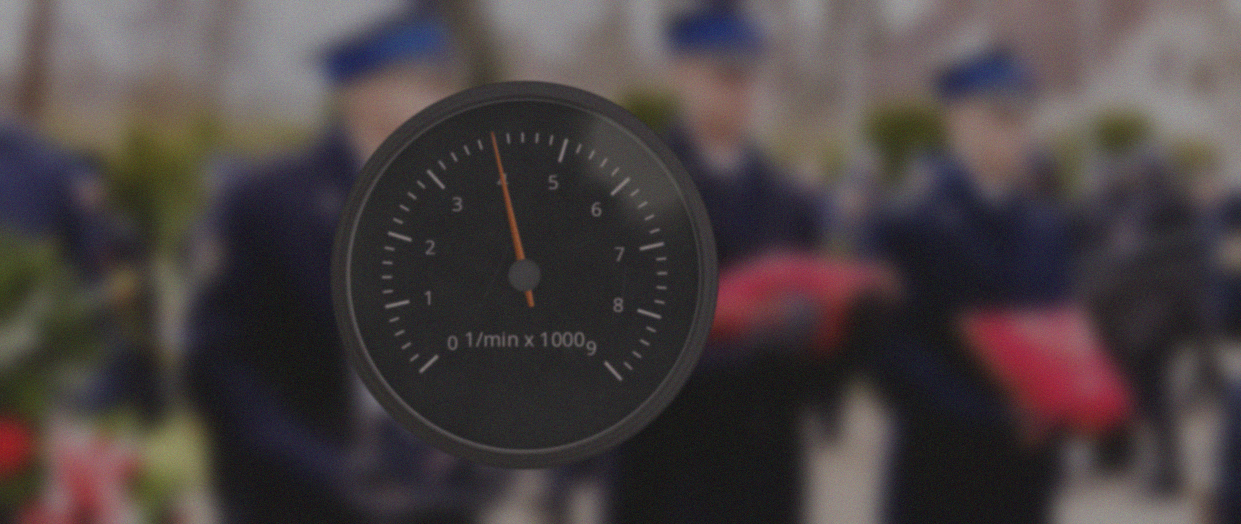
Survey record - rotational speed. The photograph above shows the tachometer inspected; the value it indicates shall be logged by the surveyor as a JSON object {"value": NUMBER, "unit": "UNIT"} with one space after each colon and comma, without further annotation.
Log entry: {"value": 4000, "unit": "rpm"}
